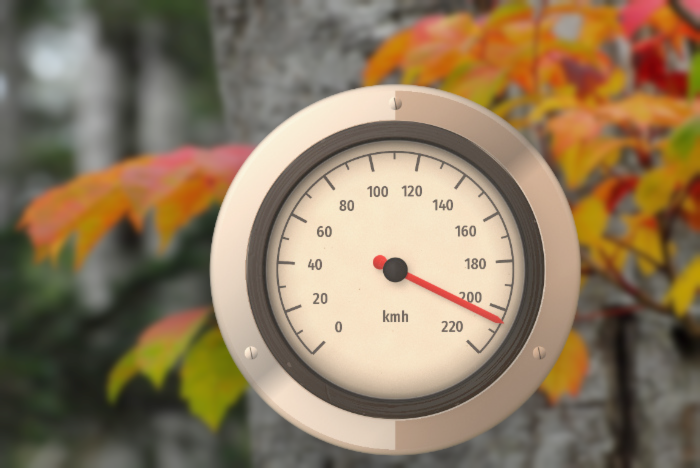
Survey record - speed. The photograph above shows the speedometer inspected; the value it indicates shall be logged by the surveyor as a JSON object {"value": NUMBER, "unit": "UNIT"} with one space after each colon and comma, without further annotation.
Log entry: {"value": 205, "unit": "km/h"}
